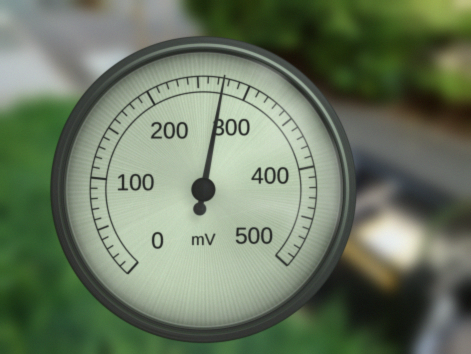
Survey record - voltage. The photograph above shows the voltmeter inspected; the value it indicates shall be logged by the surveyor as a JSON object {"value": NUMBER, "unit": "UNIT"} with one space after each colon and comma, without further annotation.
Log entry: {"value": 275, "unit": "mV"}
